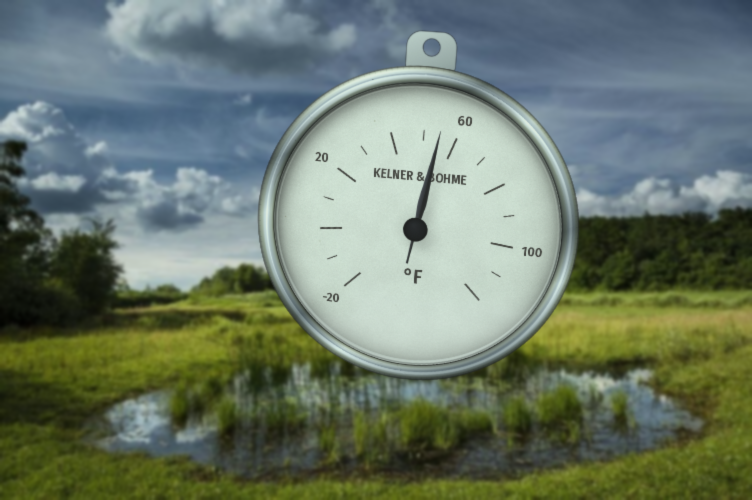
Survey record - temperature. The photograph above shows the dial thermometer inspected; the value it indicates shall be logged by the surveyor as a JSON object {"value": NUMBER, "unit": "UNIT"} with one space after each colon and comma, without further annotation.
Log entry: {"value": 55, "unit": "°F"}
